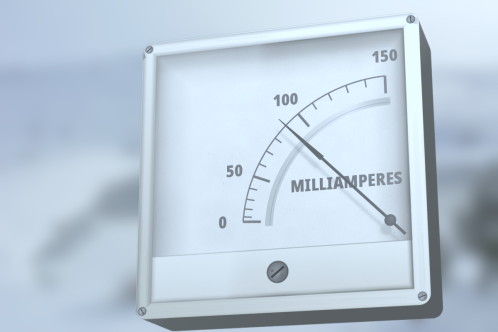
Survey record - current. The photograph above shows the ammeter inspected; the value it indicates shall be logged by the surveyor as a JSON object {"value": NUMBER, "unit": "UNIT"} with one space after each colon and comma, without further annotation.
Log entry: {"value": 90, "unit": "mA"}
